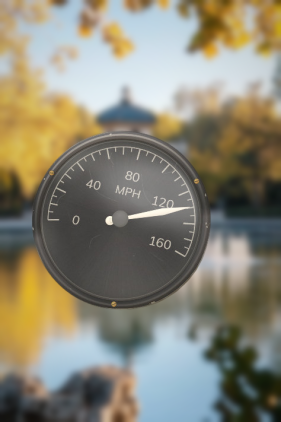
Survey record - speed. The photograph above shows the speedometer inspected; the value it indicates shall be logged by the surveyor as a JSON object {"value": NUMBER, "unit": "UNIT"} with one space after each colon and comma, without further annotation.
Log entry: {"value": 130, "unit": "mph"}
